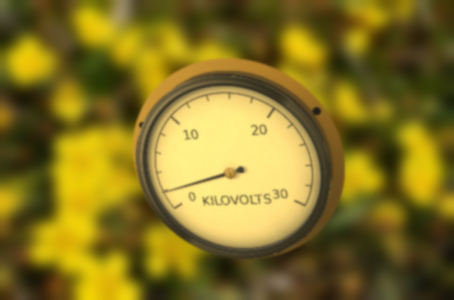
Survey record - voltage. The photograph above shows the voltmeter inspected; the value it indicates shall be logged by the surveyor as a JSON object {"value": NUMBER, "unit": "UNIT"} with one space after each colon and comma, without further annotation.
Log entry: {"value": 2, "unit": "kV"}
